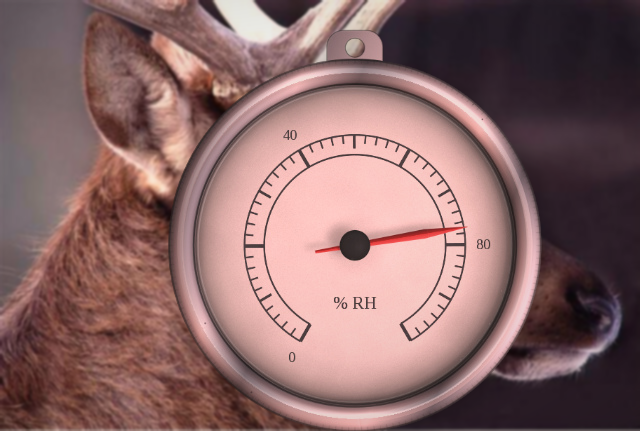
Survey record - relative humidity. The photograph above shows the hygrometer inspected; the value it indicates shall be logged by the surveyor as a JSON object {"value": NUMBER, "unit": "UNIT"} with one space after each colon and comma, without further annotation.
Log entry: {"value": 77, "unit": "%"}
